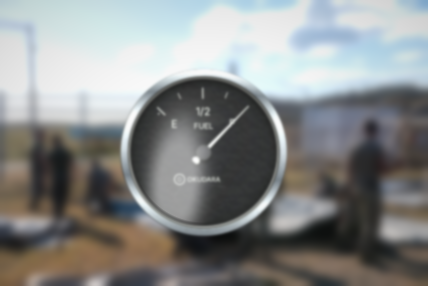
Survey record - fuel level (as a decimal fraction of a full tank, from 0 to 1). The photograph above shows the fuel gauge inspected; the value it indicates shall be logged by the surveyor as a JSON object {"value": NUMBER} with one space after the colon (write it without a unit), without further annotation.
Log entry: {"value": 1}
